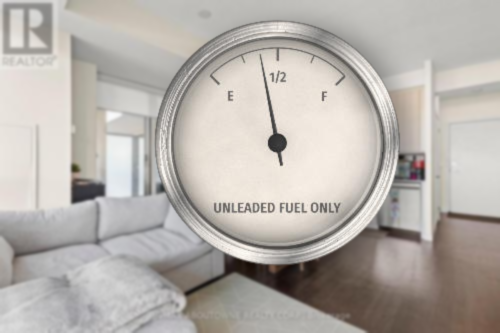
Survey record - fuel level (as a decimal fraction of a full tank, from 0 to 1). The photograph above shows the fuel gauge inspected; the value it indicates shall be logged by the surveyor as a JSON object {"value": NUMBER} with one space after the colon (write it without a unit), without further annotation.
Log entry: {"value": 0.375}
